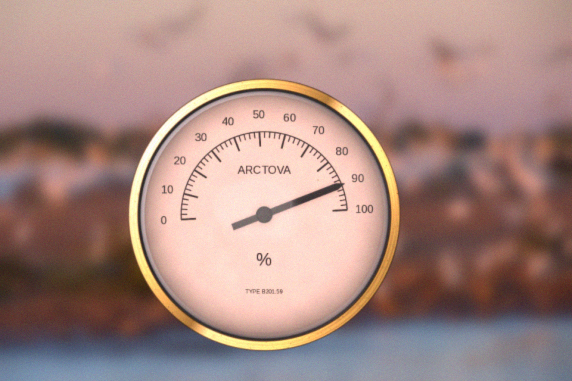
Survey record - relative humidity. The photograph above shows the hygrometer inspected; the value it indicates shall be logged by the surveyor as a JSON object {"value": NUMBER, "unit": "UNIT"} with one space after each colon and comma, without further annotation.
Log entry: {"value": 90, "unit": "%"}
